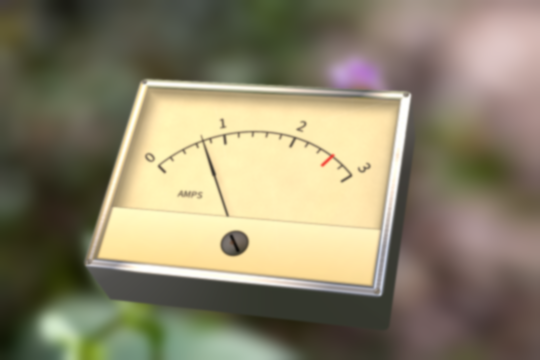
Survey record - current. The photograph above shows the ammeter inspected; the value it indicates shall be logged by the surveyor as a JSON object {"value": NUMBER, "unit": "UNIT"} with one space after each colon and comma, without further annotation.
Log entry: {"value": 0.7, "unit": "A"}
